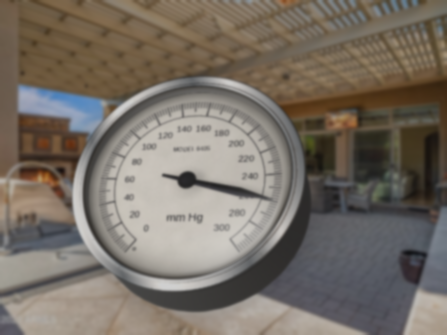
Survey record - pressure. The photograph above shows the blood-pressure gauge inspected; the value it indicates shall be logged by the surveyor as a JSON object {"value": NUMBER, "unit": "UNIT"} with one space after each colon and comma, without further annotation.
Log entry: {"value": 260, "unit": "mmHg"}
